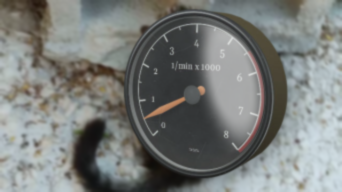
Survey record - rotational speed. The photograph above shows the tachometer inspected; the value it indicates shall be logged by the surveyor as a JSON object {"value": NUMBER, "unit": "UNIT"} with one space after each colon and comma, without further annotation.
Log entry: {"value": 500, "unit": "rpm"}
